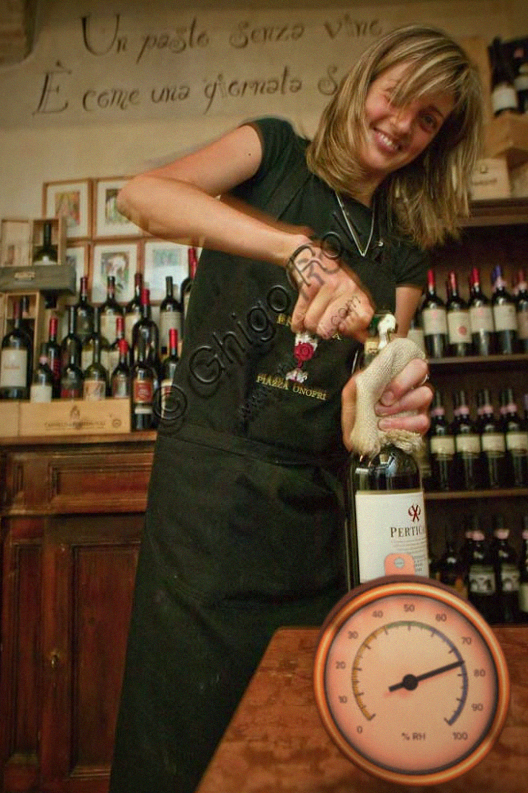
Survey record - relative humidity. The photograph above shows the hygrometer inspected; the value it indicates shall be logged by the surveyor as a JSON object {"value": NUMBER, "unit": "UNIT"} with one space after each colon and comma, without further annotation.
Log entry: {"value": 75, "unit": "%"}
